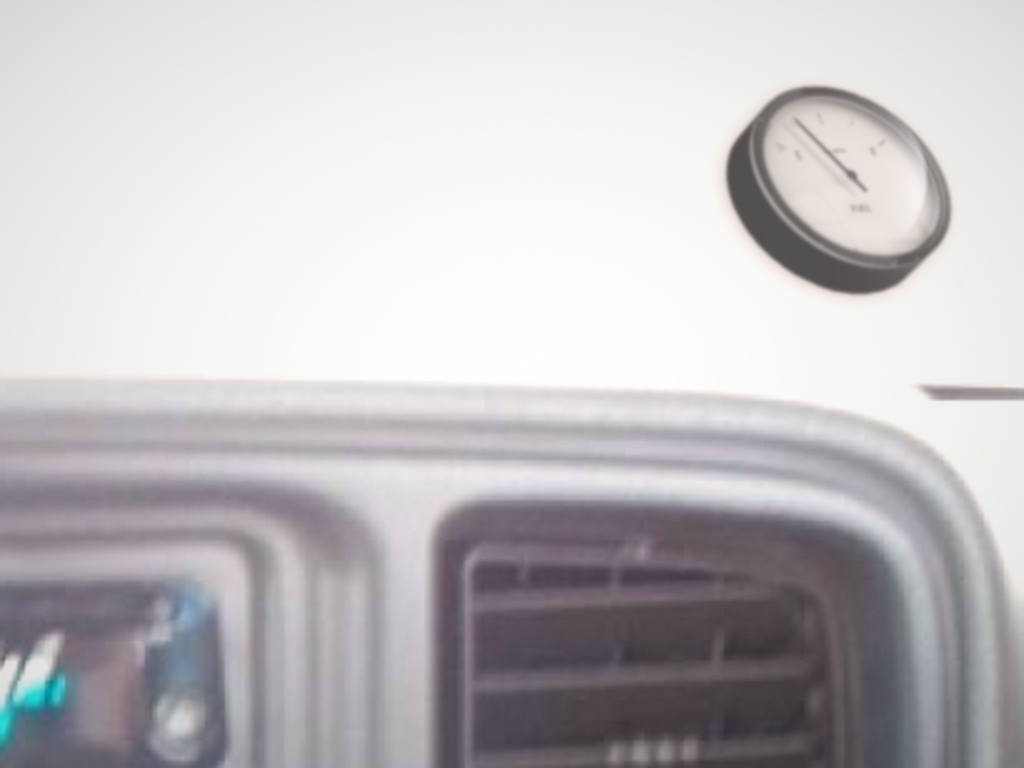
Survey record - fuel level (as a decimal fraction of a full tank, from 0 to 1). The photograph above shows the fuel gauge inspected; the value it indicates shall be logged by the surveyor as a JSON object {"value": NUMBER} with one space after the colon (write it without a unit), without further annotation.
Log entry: {"value": 0.25}
